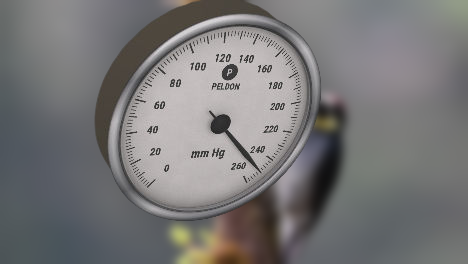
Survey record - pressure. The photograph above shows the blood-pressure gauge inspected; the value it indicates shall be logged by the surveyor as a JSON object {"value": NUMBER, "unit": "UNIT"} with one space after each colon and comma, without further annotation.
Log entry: {"value": 250, "unit": "mmHg"}
